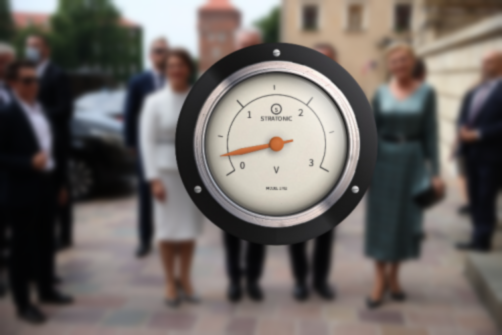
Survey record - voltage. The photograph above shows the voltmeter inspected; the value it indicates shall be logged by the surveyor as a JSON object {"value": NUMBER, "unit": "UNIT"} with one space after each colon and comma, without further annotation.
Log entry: {"value": 0.25, "unit": "V"}
